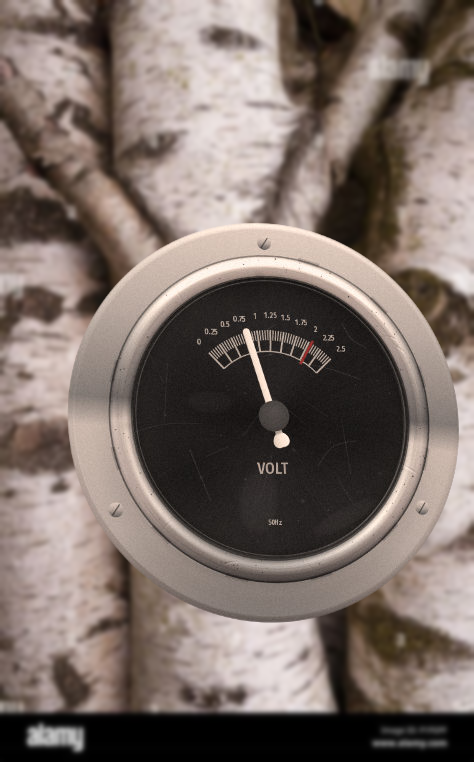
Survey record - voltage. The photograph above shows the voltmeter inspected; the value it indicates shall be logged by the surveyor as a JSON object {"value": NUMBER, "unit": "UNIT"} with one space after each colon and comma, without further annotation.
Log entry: {"value": 0.75, "unit": "V"}
